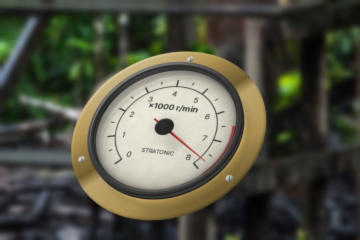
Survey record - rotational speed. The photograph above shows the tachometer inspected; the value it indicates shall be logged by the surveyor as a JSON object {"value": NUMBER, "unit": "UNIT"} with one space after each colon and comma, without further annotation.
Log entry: {"value": 7750, "unit": "rpm"}
